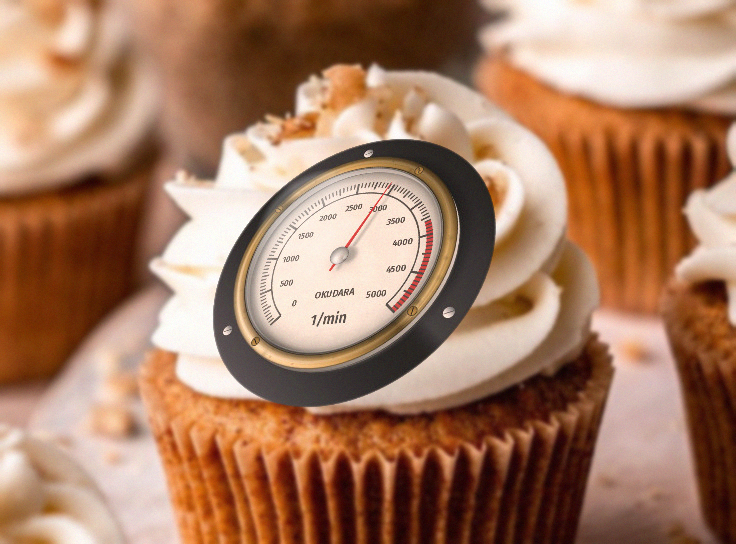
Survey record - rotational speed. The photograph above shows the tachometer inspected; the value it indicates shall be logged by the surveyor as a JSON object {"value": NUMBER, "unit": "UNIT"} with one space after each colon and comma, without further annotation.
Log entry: {"value": 3000, "unit": "rpm"}
